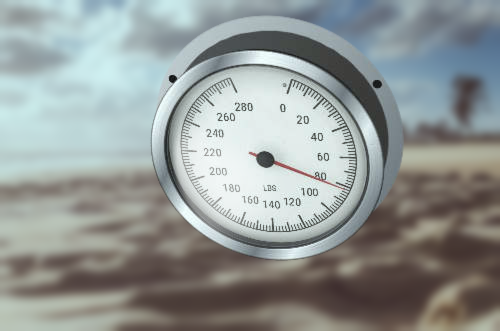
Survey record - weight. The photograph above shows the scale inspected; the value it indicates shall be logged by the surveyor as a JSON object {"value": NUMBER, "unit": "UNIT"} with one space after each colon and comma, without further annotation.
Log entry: {"value": 80, "unit": "lb"}
